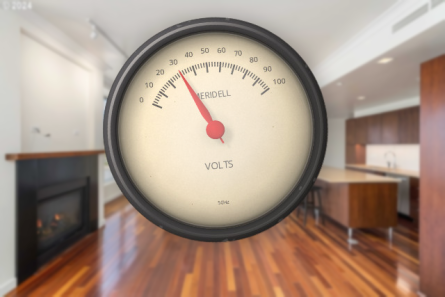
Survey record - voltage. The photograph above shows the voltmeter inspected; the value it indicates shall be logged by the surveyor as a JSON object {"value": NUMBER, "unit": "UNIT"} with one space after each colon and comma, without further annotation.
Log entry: {"value": 30, "unit": "V"}
